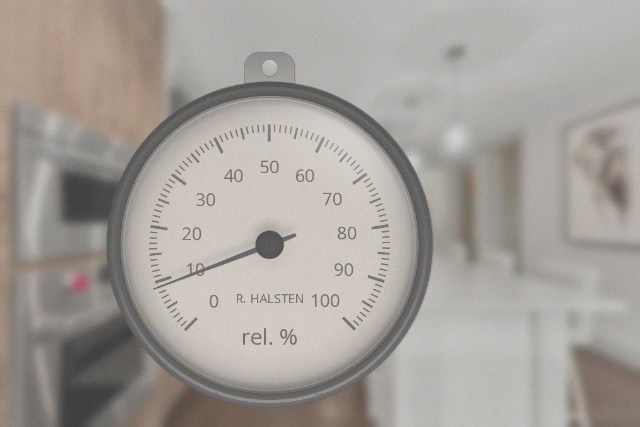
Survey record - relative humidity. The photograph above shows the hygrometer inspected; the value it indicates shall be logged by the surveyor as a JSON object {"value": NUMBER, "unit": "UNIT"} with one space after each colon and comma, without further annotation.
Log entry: {"value": 9, "unit": "%"}
